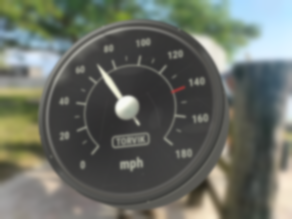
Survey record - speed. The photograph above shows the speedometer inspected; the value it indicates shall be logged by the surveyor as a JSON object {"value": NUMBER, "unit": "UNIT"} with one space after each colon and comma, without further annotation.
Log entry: {"value": 70, "unit": "mph"}
